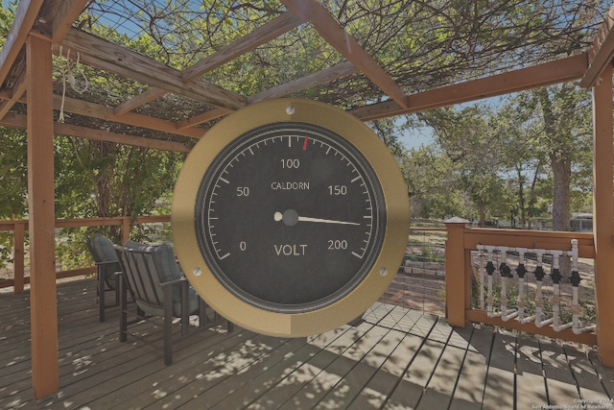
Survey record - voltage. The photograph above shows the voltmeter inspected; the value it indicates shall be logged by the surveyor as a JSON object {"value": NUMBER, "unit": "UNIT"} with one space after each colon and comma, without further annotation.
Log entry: {"value": 180, "unit": "V"}
